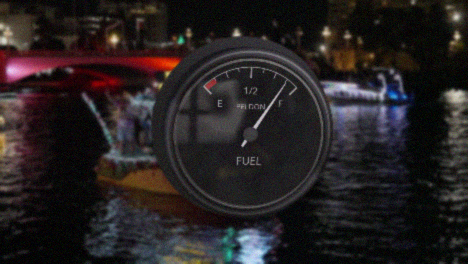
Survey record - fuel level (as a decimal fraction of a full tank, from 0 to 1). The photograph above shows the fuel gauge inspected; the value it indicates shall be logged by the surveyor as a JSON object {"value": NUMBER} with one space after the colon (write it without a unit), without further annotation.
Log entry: {"value": 0.875}
